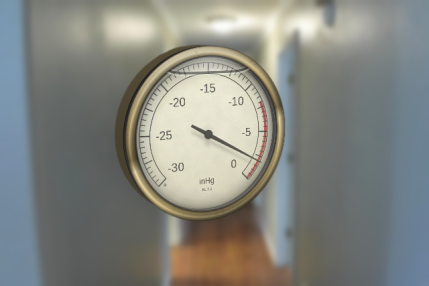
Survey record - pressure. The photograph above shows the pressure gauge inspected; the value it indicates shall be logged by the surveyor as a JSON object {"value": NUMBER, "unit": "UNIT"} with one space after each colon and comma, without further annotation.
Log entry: {"value": -2, "unit": "inHg"}
